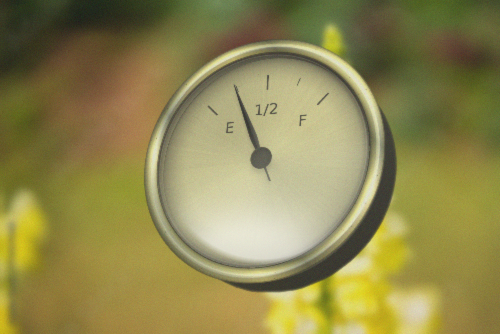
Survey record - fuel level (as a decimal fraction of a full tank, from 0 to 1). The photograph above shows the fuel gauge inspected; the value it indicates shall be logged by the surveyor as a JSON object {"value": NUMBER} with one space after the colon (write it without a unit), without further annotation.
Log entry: {"value": 0.25}
